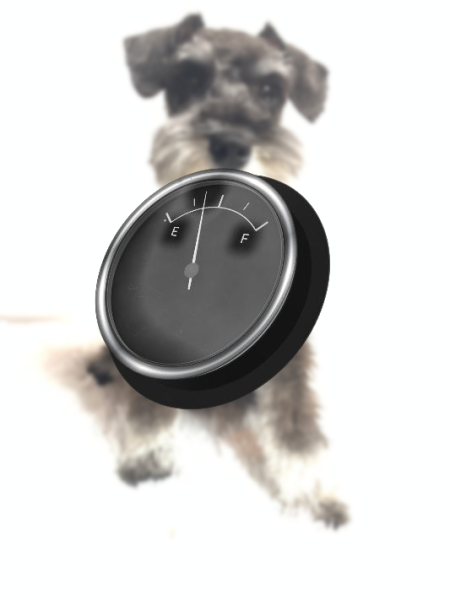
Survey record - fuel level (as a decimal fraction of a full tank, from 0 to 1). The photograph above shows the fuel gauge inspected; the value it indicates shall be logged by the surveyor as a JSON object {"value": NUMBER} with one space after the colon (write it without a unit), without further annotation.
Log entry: {"value": 0.375}
